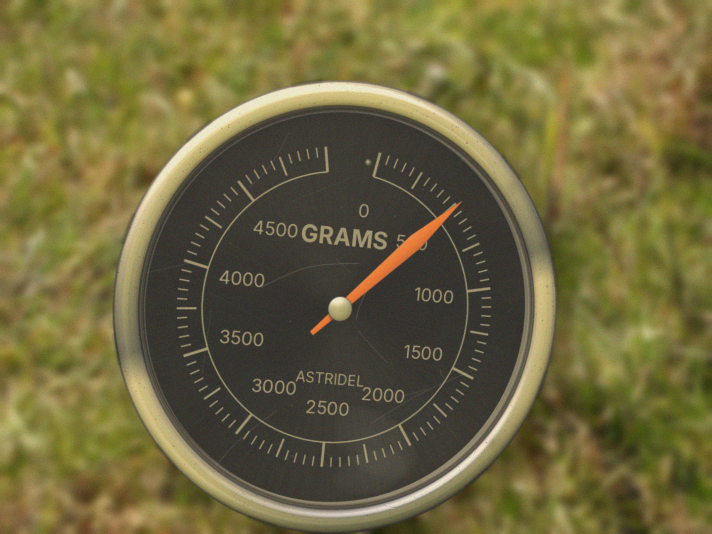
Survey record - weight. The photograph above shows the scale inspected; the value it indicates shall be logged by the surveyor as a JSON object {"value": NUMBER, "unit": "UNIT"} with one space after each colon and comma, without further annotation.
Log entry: {"value": 500, "unit": "g"}
